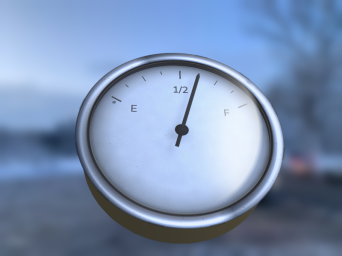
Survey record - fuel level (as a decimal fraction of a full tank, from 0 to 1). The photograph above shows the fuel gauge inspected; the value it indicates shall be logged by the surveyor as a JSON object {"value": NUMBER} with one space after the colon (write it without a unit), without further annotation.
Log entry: {"value": 0.625}
